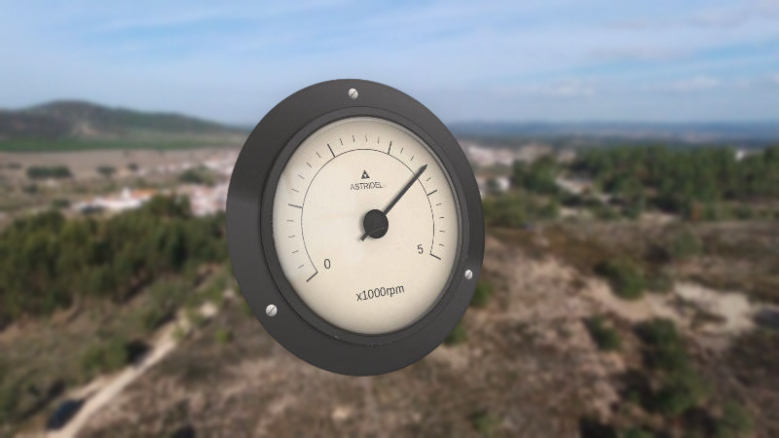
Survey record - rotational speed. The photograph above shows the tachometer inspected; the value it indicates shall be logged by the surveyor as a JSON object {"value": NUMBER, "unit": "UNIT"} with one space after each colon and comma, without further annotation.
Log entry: {"value": 3600, "unit": "rpm"}
